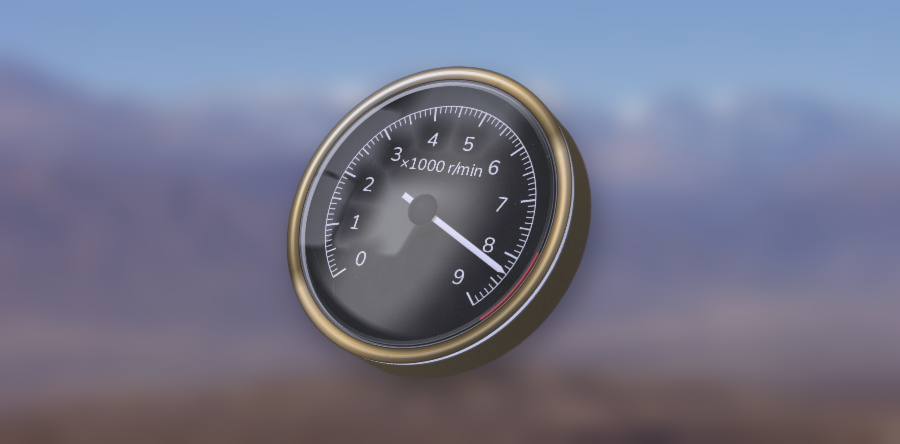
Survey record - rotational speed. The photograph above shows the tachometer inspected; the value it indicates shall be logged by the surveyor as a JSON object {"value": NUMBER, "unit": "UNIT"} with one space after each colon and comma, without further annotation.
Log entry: {"value": 8300, "unit": "rpm"}
